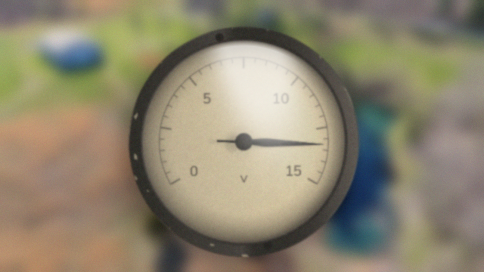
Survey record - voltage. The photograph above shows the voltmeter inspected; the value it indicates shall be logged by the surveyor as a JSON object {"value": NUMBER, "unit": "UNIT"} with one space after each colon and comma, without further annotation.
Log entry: {"value": 13.25, "unit": "V"}
